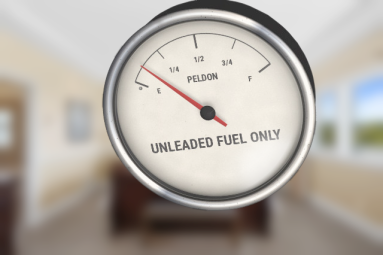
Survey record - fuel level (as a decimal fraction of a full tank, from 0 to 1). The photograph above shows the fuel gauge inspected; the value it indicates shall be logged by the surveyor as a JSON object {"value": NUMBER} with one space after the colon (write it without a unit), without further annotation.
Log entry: {"value": 0.125}
